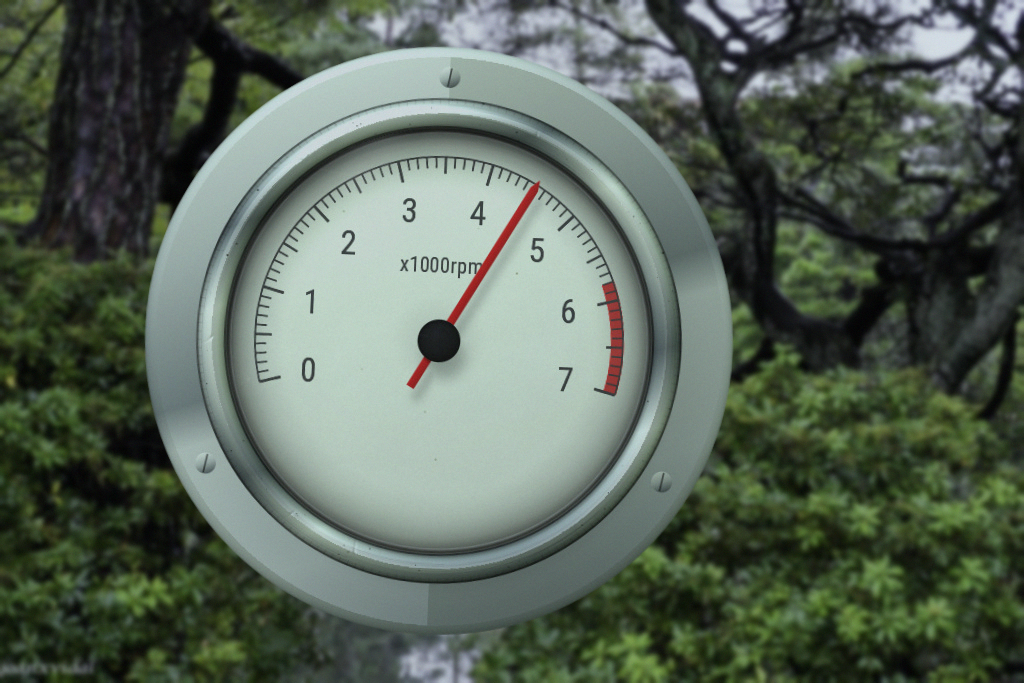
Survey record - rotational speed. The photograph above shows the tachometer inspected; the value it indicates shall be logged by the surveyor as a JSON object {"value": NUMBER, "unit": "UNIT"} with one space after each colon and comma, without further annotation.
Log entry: {"value": 4500, "unit": "rpm"}
